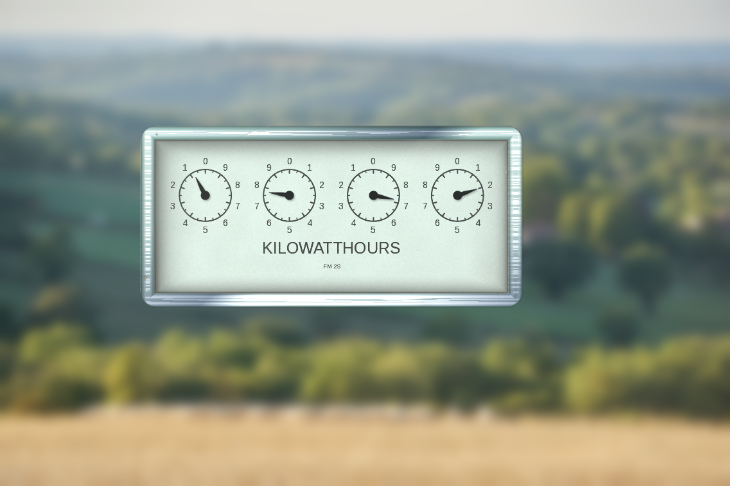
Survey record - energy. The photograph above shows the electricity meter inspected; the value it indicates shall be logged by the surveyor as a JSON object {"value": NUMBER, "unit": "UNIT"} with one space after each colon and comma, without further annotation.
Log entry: {"value": 772, "unit": "kWh"}
